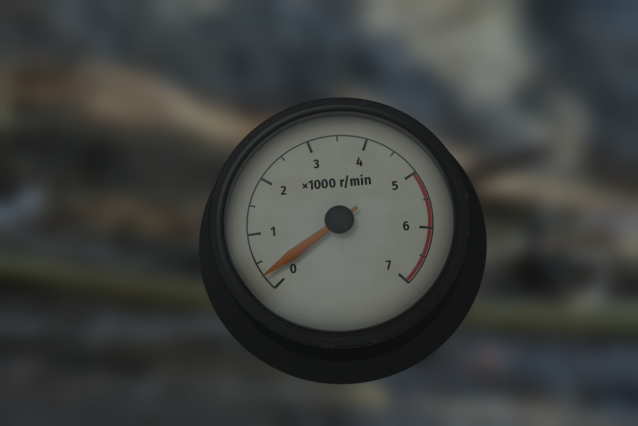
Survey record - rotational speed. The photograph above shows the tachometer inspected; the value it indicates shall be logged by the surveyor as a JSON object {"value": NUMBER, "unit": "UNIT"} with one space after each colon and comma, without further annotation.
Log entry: {"value": 250, "unit": "rpm"}
